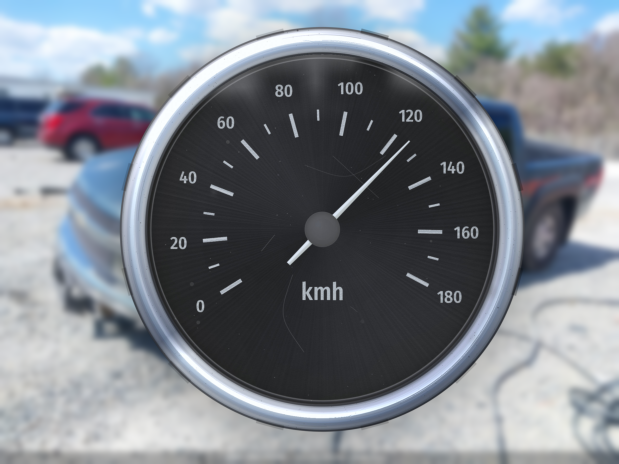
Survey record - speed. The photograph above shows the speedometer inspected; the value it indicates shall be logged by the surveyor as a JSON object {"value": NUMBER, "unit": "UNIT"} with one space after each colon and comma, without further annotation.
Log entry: {"value": 125, "unit": "km/h"}
